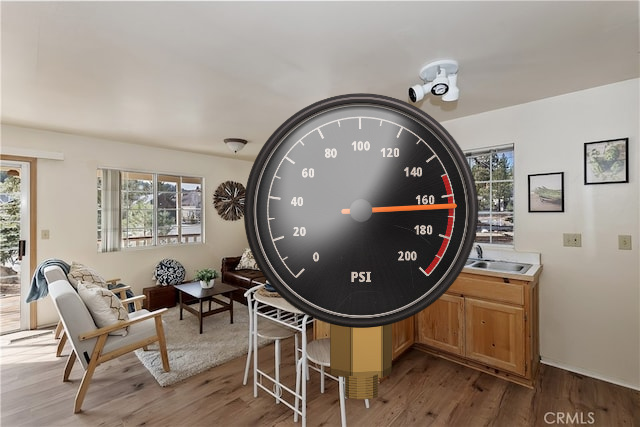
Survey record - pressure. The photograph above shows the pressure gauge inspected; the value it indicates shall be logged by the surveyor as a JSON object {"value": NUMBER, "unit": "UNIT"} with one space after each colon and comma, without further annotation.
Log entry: {"value": 165, "unit": "psi"}
